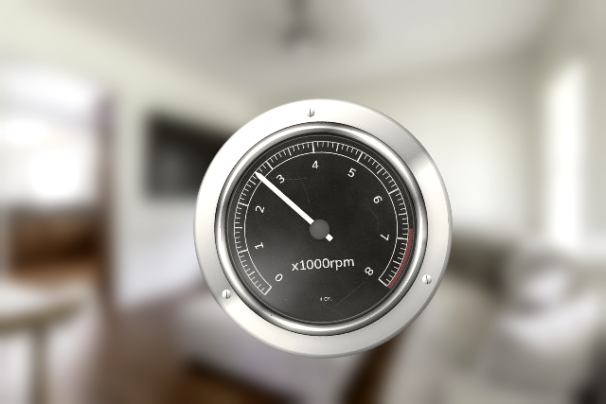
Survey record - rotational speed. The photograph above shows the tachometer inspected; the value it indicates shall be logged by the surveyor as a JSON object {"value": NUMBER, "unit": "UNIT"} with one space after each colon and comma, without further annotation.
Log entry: {"value": 2700, "unit": "rpm"}
